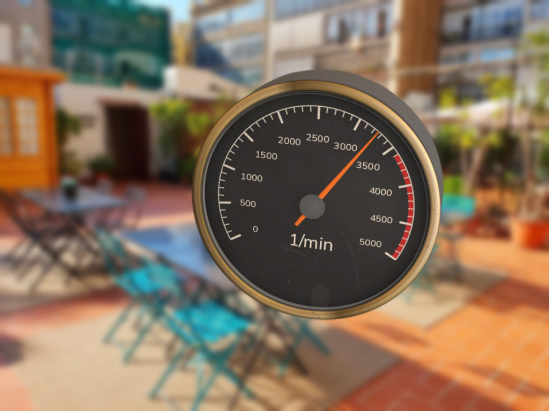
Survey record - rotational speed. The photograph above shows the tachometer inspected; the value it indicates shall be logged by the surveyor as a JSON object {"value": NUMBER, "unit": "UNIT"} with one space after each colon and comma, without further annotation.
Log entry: {"value": 3250, "unit": "rpm"}
